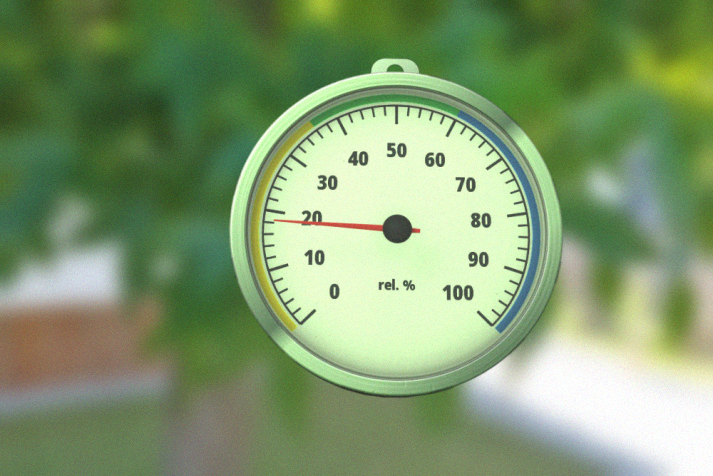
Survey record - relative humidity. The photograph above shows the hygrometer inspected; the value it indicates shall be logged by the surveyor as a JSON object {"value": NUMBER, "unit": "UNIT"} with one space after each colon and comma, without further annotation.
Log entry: {"value": 18, "unit": "%"}
